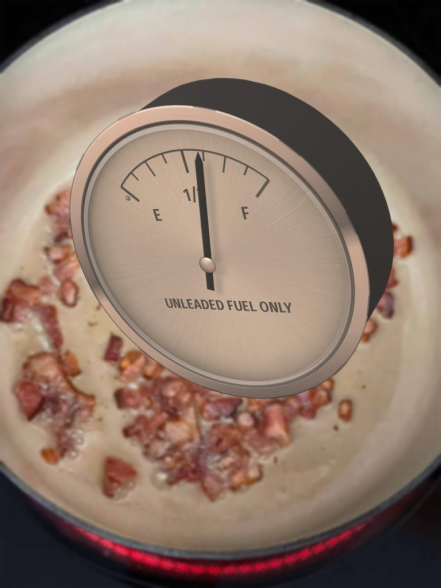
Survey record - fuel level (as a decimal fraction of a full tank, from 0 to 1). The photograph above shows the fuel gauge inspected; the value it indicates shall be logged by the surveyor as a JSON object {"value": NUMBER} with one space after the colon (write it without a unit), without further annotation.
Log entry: {"value": 0.625}
